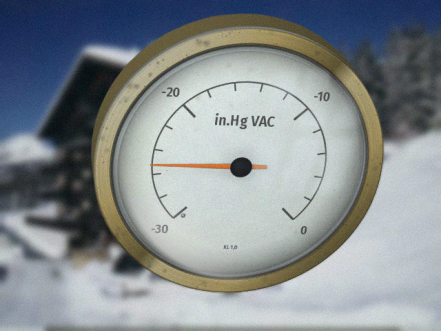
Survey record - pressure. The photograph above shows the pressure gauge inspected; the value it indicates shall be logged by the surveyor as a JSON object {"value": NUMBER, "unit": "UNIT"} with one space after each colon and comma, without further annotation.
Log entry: {"value": -25, "unit": "inHg"}
